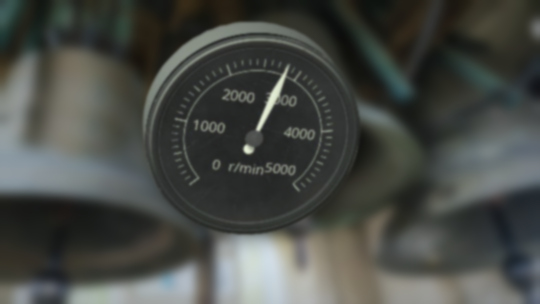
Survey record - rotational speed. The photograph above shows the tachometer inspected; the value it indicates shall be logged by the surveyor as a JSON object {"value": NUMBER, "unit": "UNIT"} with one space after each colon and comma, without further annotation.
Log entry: {"value": 2800, "unit": "rpm"}
